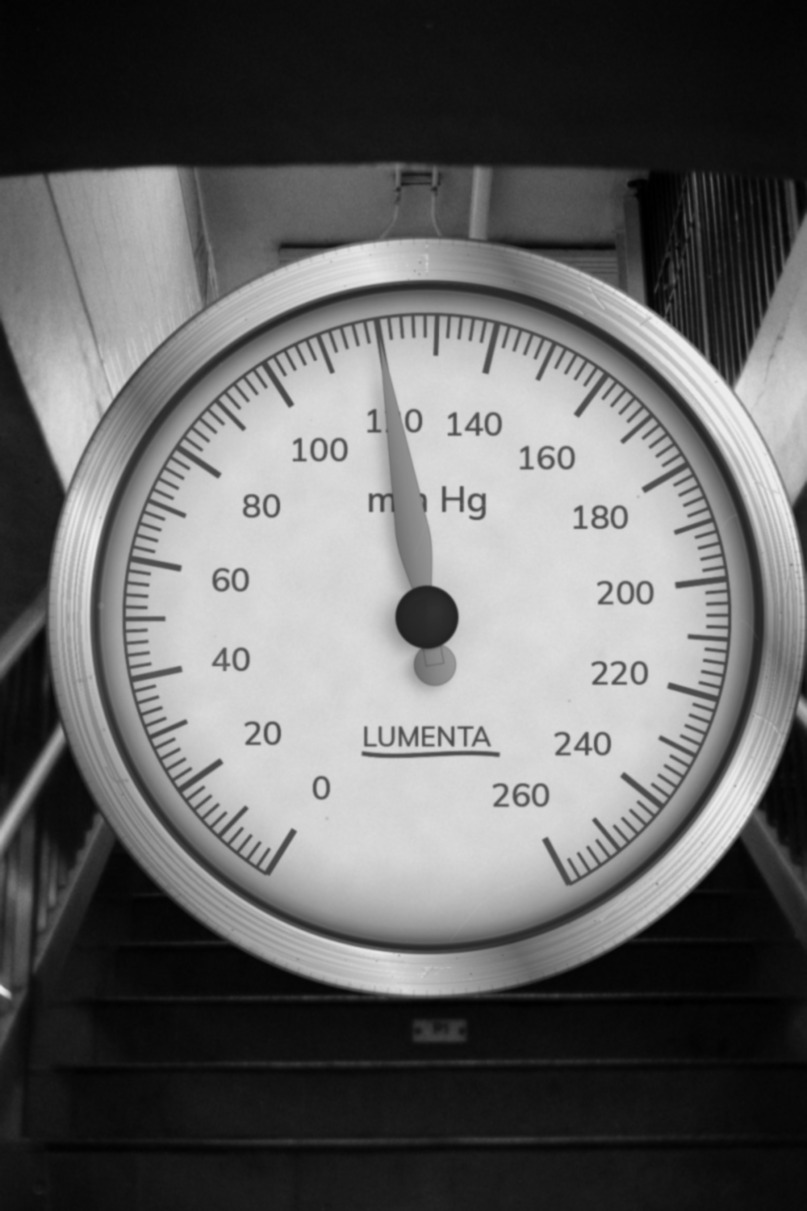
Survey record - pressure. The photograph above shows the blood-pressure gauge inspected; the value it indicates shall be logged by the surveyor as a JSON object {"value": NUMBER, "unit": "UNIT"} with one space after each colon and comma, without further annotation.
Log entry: {"value": 120, "unit": "mmHg"}
